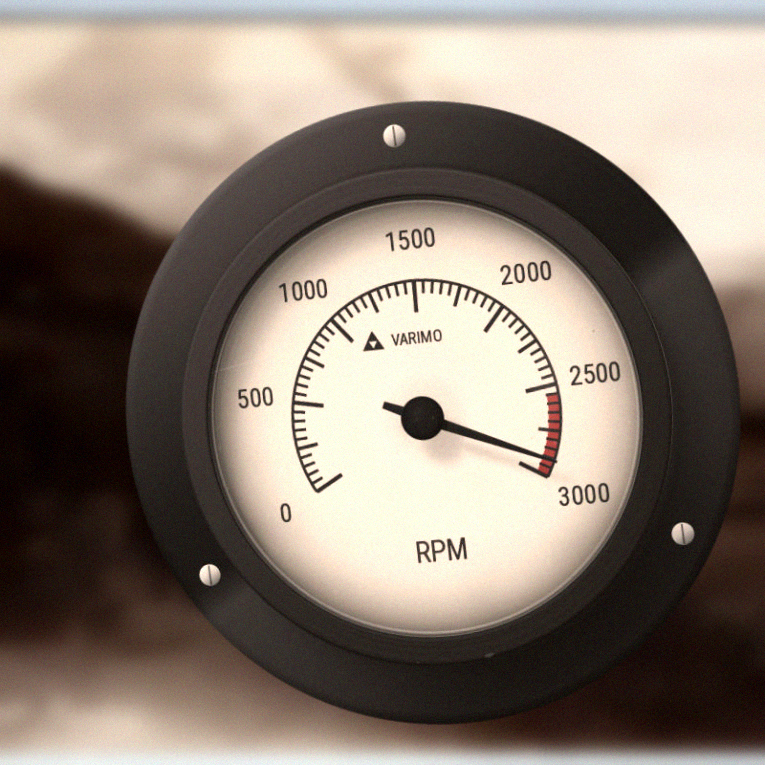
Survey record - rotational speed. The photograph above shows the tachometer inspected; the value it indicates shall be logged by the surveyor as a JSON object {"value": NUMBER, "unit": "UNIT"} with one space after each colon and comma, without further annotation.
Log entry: {"value": 2900, "unit": "rpm"}
